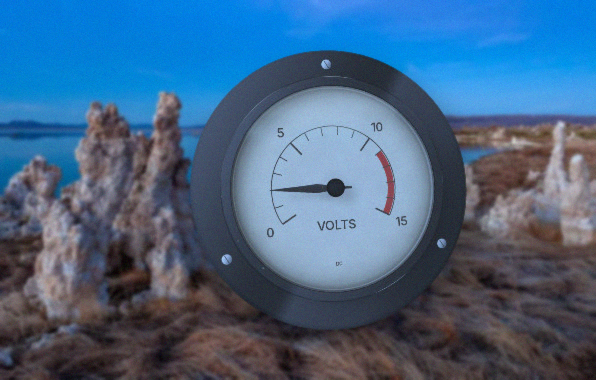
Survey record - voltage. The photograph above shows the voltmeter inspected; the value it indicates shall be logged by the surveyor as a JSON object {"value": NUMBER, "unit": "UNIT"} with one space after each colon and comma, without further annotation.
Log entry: {"value": 2, "unit": "V"}
